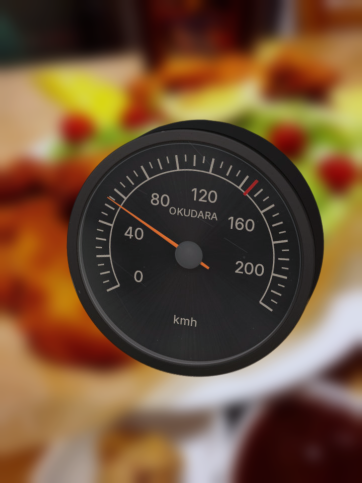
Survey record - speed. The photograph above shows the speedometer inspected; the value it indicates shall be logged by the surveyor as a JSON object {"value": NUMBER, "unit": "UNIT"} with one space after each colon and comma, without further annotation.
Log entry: {"value": 55, "unit": "km/h"}
